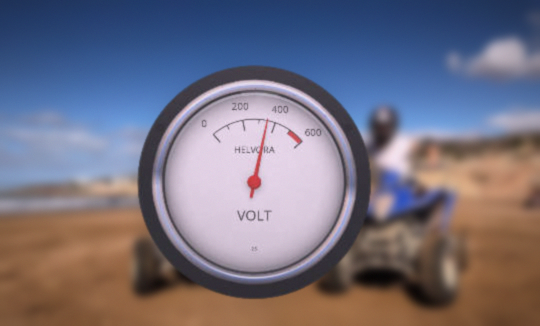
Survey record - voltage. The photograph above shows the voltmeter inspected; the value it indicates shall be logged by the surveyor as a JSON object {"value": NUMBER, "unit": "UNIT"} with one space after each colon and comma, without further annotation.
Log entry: {"value": 350, "unit": "V"}
